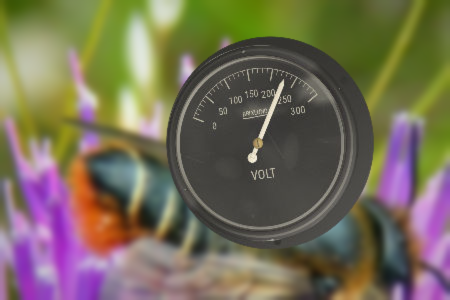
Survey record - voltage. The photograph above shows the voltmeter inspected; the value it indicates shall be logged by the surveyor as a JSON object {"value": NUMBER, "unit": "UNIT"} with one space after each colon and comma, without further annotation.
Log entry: {"value": 230, "unit": "V"}
